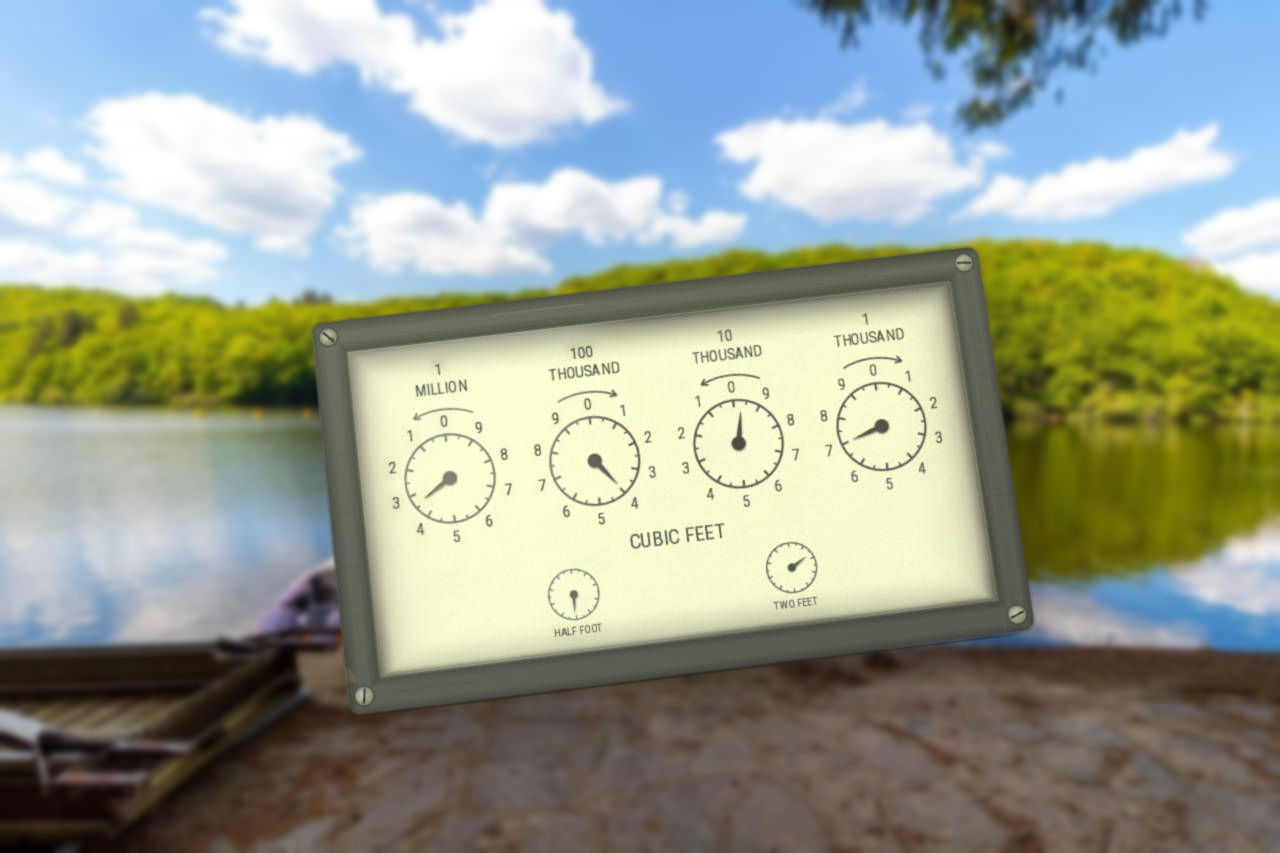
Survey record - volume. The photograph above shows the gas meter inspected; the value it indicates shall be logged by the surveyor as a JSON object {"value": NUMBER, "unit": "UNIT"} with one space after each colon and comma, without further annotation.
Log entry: {"value": 339700, "unit": "ft³"}
